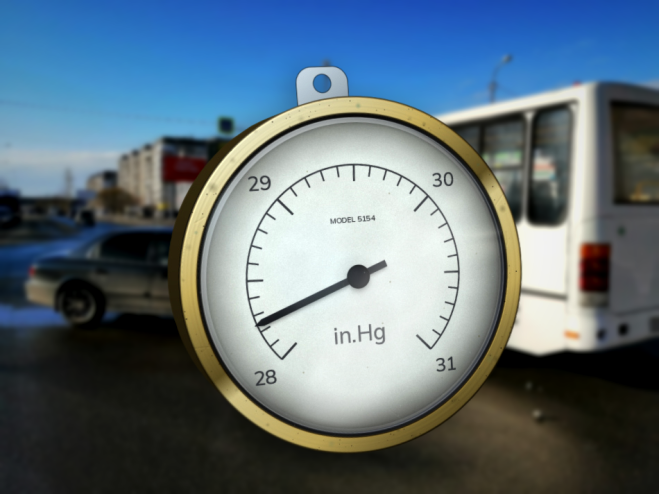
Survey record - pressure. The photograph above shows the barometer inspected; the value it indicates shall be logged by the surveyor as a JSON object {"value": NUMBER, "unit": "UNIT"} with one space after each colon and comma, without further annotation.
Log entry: {"value": 28.25, "unit": "inHg"}
